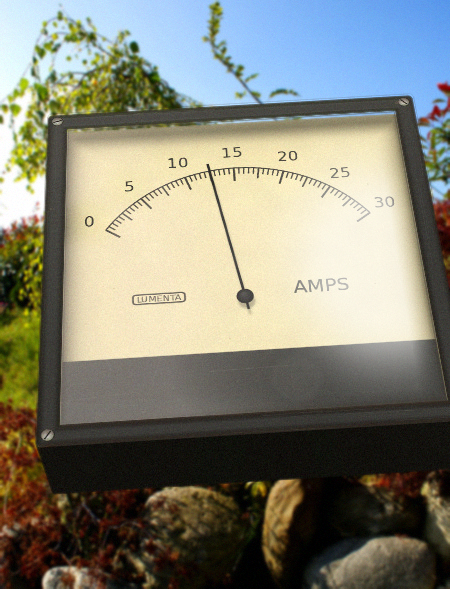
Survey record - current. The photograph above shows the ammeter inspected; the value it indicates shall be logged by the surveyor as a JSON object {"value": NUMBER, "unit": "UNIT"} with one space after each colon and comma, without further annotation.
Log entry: {"value": 12.5, "unit": "A"}
